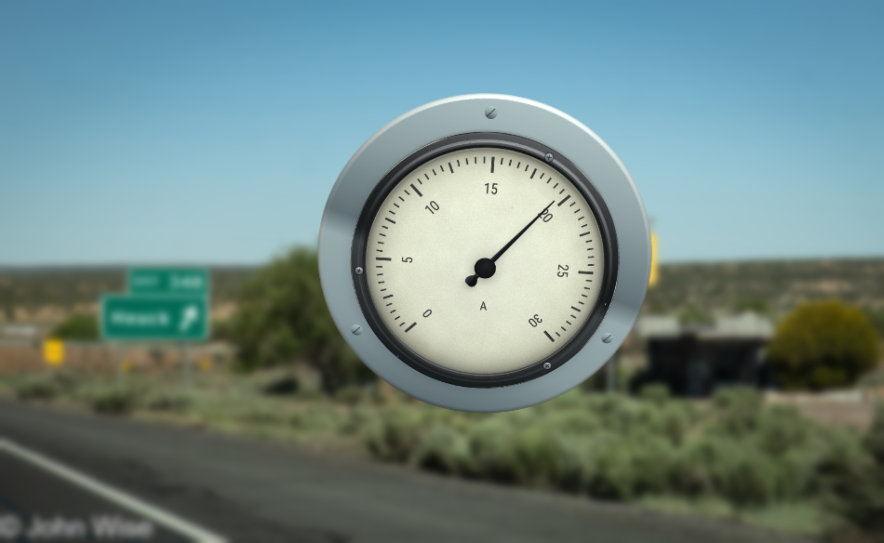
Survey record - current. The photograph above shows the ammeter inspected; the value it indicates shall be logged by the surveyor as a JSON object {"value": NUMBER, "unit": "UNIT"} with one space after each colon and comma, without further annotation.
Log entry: {"value": 19.5, "unit": "A"}
